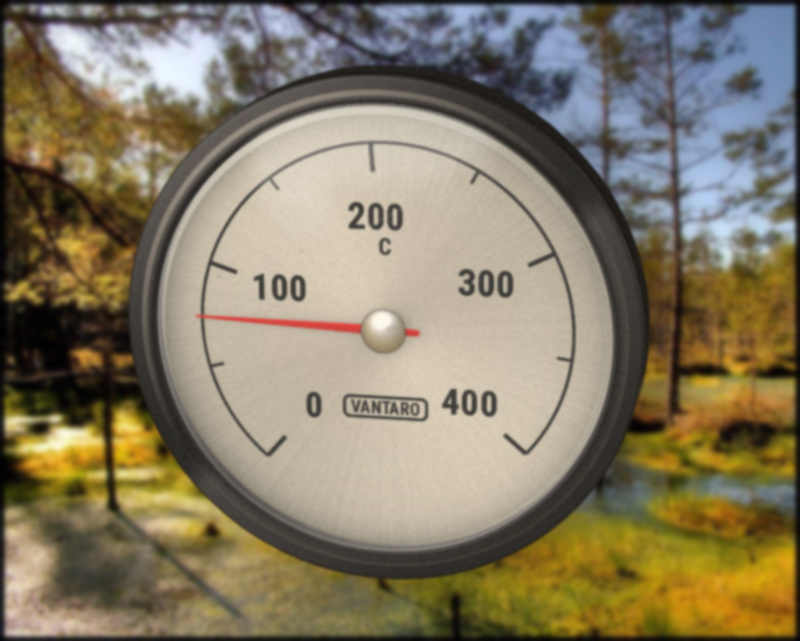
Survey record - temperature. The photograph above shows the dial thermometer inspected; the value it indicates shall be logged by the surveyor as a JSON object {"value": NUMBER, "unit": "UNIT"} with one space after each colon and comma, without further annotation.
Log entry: {"value": 75, "unit": "°C"}
